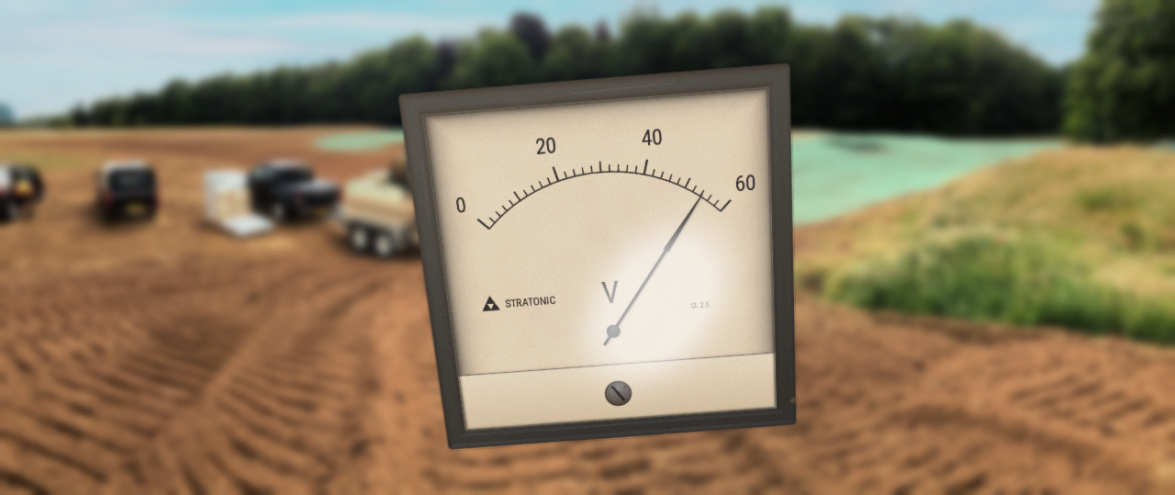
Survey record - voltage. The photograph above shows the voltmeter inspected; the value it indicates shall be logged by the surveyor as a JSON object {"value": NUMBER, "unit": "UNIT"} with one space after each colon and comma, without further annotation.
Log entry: {"value": 54, "unit": "V"}
